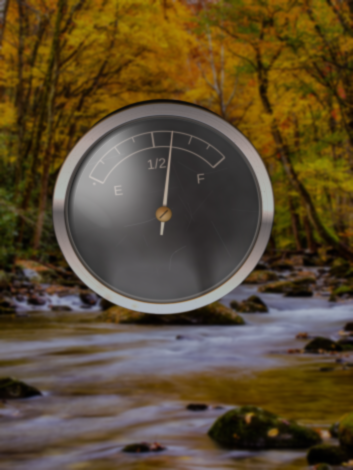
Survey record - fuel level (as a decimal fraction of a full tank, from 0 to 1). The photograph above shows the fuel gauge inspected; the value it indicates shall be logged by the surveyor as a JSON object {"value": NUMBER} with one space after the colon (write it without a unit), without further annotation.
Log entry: {"value": 0.625}
